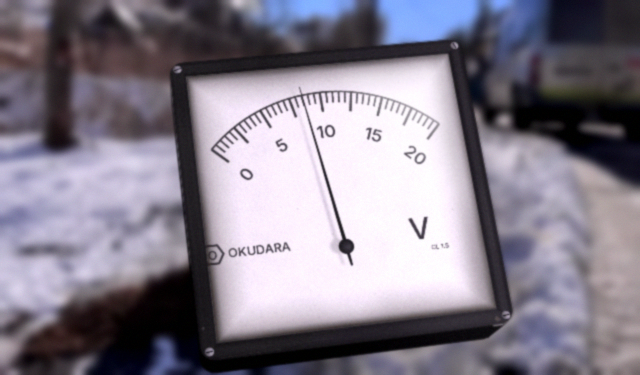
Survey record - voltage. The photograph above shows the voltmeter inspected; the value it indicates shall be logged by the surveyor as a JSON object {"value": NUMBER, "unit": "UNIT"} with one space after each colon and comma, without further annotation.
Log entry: {"value": 8.5, "unit": "V"}
